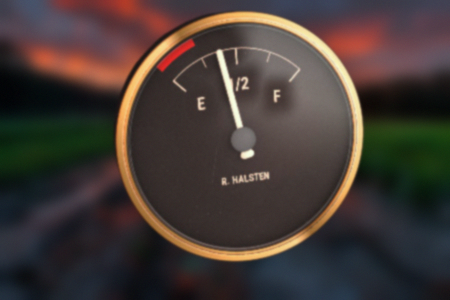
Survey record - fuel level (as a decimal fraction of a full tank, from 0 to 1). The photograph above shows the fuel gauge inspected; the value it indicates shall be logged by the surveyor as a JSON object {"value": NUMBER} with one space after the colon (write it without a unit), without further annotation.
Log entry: {"value": 0.375}
